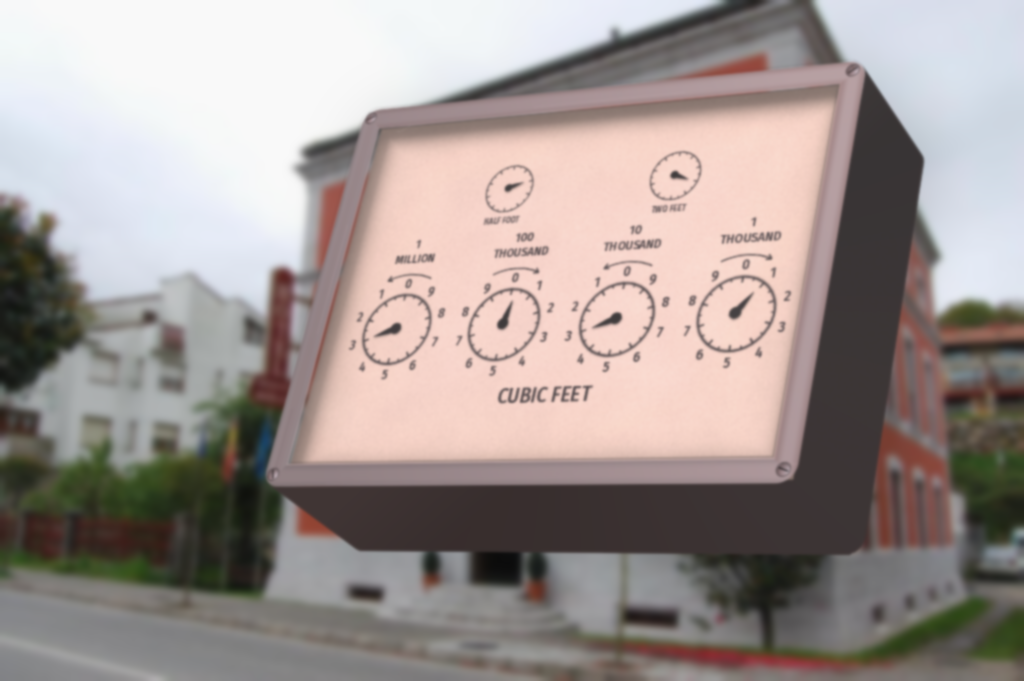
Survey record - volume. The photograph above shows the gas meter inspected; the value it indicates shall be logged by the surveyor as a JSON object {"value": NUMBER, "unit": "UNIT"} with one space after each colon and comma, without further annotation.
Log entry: {"value": 303100, "unit": "ft³"}
